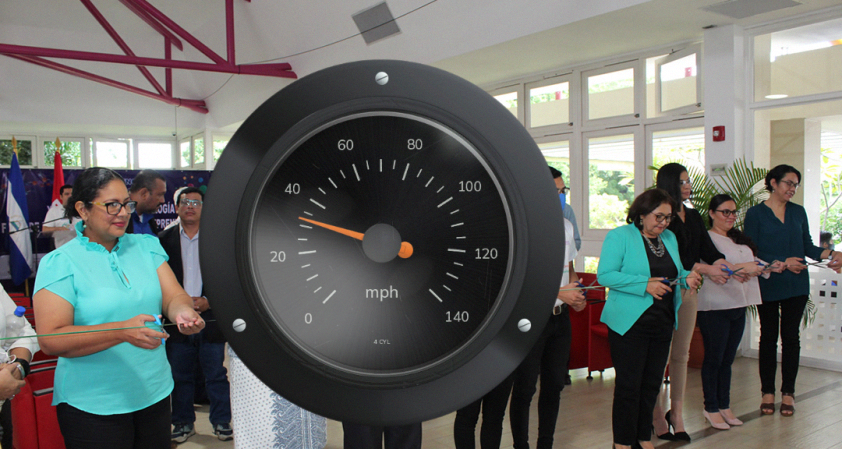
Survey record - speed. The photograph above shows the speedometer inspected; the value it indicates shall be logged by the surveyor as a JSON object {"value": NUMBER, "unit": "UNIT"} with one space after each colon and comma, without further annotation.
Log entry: {"value": 32.5, "unit": "mph"}
